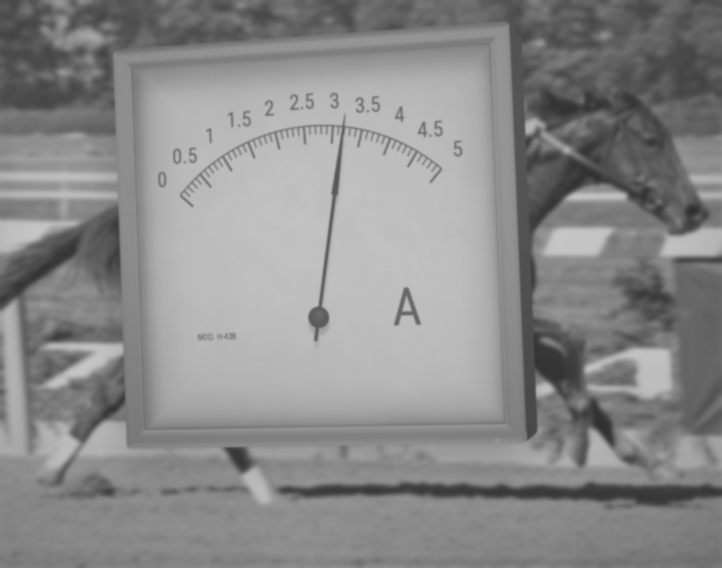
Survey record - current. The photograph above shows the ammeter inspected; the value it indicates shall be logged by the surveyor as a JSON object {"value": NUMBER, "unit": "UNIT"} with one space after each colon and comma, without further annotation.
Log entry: {"value": 3.2, "unit": "A"}
